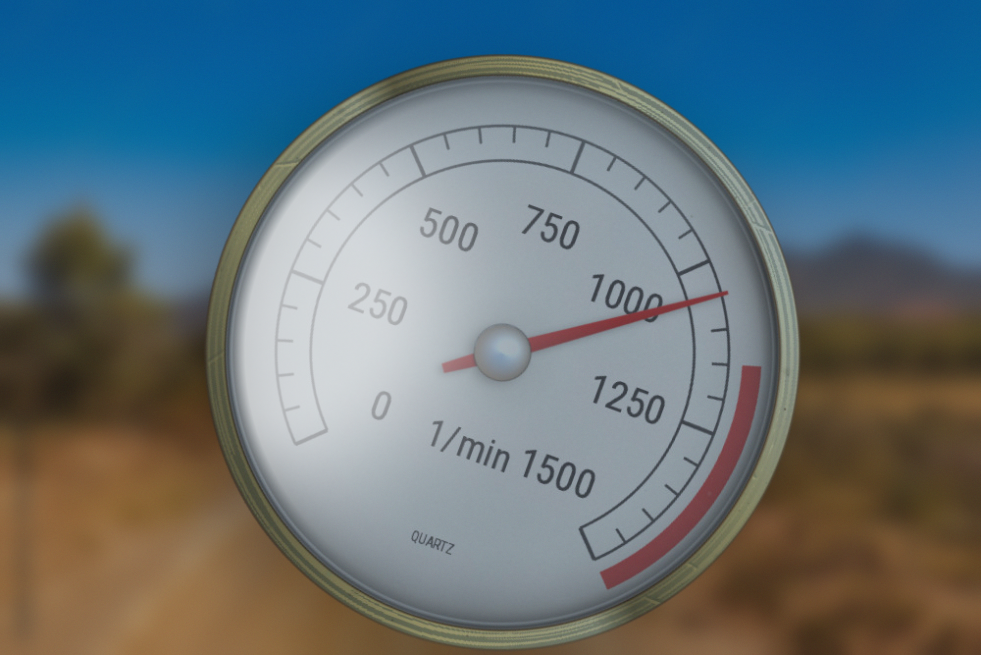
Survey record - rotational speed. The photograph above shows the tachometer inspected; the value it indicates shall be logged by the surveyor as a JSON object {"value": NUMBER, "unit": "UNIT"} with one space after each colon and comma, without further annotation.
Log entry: {"value": 1050, "unit": "rpm"}
